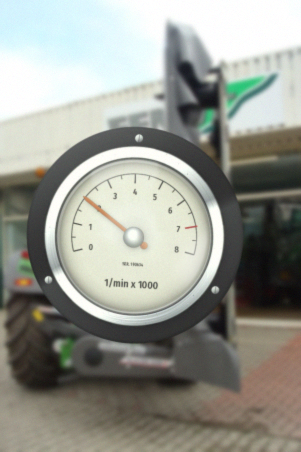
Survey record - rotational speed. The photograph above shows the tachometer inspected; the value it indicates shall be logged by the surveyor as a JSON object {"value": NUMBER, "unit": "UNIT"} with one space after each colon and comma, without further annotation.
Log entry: {"value": 2000, "unit": "rpm"}
